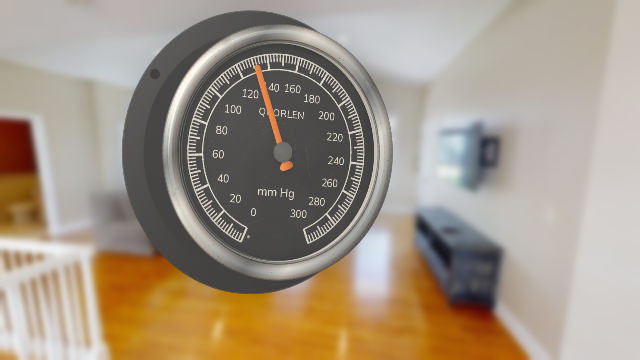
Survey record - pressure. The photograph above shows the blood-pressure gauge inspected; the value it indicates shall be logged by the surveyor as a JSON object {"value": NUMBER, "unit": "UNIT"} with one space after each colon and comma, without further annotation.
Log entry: {"value": 130, "unit": "mmHg"}
